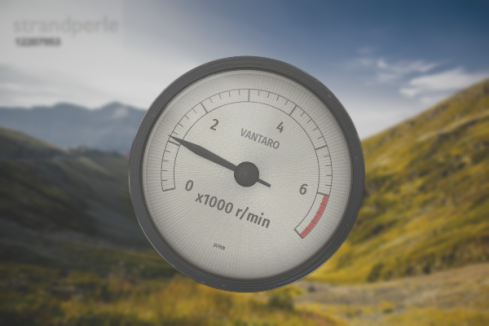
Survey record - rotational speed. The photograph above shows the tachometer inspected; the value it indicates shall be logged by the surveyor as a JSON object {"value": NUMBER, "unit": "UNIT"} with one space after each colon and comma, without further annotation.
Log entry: {"value": 1100, "unit": "rpm"}
